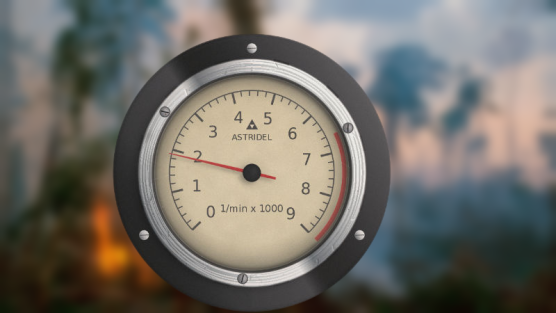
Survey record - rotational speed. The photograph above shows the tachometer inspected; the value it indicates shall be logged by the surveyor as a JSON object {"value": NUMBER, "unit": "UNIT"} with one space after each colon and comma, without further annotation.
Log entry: {"value": 1900, "unit": "rpm"}
